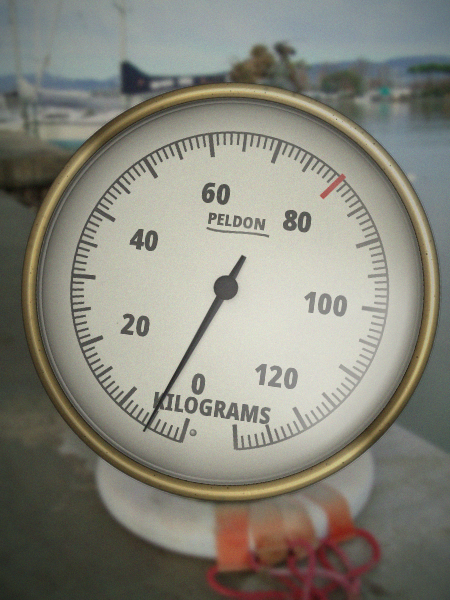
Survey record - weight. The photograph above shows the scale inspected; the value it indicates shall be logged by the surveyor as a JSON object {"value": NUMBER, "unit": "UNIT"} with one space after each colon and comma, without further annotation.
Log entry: {"value": 5, "unit": "kg"}
